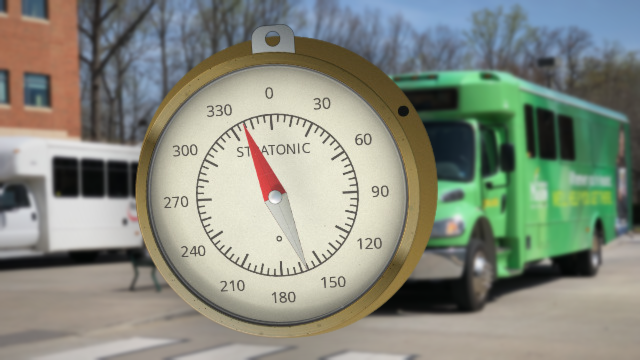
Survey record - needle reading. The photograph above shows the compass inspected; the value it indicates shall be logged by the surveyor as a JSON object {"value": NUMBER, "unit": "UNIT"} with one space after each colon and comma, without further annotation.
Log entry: {"value": 340, "unit": "°"}
